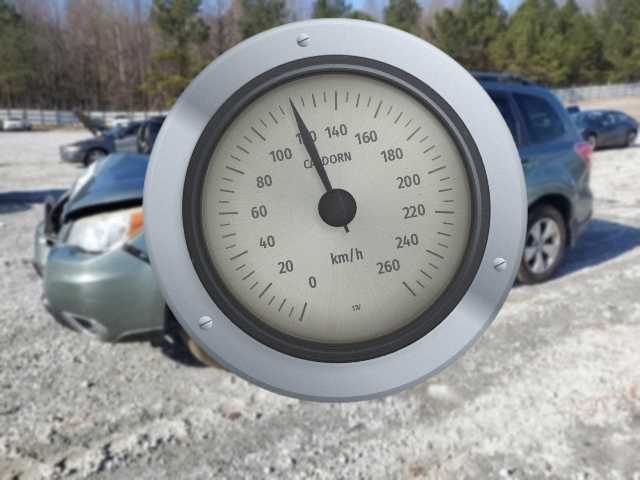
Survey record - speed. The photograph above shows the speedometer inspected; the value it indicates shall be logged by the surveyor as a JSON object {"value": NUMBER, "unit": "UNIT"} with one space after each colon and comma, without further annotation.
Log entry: {"value": 120, "unit": "km/h"}
